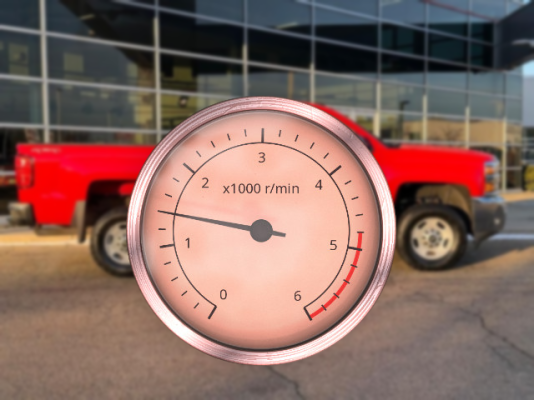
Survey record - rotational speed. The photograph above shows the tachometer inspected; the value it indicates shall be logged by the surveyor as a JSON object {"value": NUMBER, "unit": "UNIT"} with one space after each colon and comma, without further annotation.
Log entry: {"value": 1400, "unit": "rpm"}
